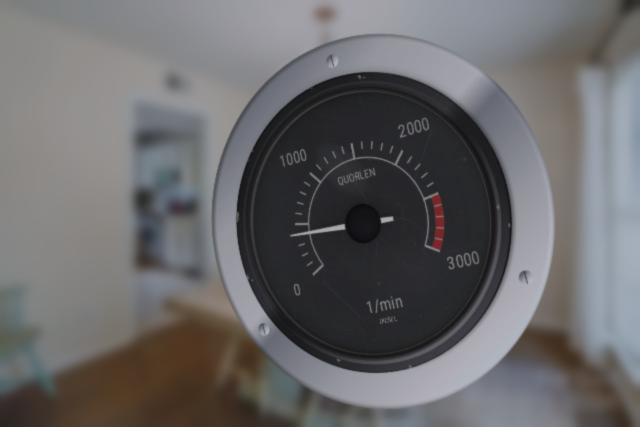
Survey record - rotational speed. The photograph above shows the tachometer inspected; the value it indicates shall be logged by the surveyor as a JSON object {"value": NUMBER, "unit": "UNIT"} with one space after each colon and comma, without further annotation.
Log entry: {"value": 400, "unit": "rpm"}
